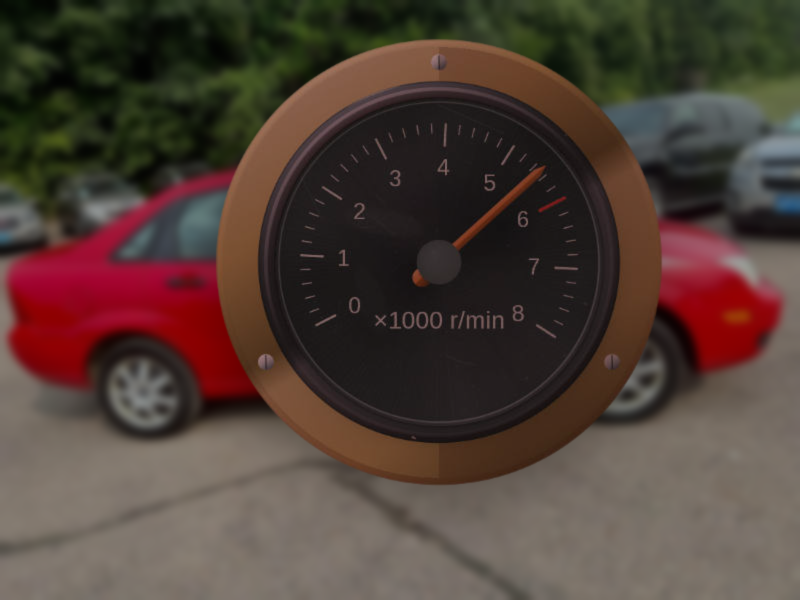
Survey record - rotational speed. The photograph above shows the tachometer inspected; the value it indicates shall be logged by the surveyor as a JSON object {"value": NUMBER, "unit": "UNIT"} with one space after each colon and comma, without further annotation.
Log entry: {"value": 5500, "unit": "rpm"}
